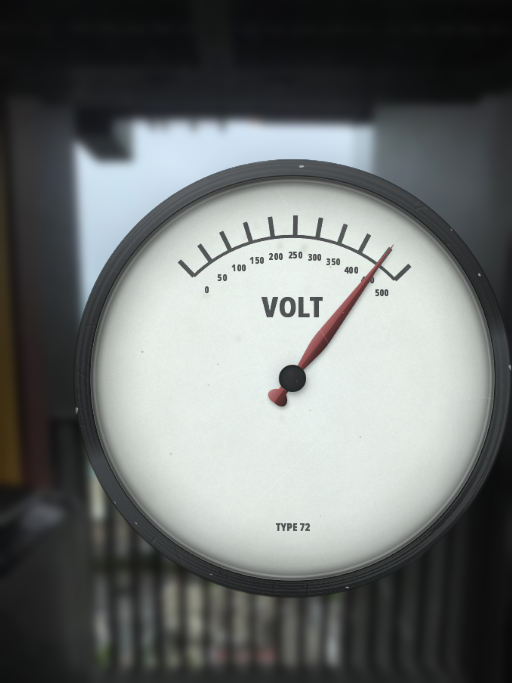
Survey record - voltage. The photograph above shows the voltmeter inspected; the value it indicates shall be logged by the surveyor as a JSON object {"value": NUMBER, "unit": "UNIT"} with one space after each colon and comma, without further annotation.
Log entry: {"value": 450, "unit": "V"}
